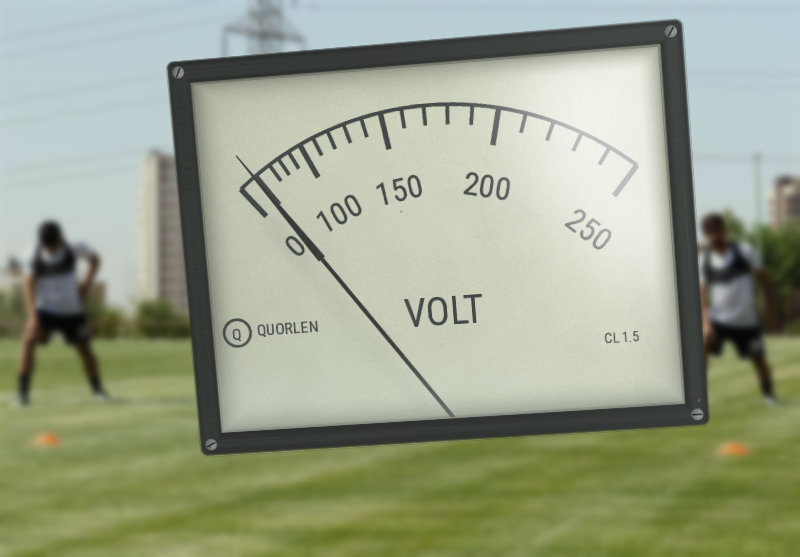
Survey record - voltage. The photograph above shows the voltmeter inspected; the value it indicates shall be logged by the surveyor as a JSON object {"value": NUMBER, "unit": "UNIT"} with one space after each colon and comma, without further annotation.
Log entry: {"value": 50, "unit": "V"}
